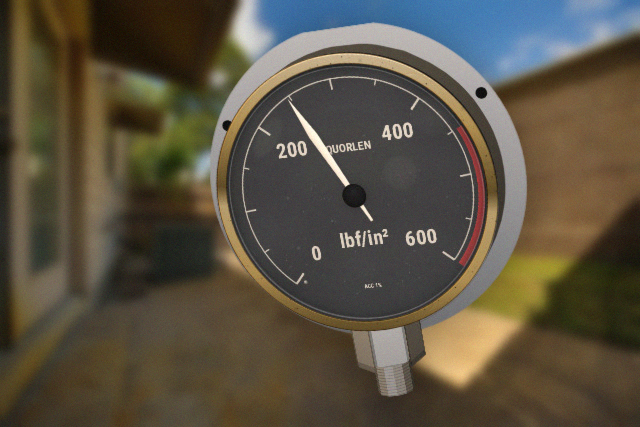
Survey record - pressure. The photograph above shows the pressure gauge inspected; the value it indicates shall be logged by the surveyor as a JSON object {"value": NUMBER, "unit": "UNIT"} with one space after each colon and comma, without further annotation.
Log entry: {"value": 250, "unit": "psi"}
